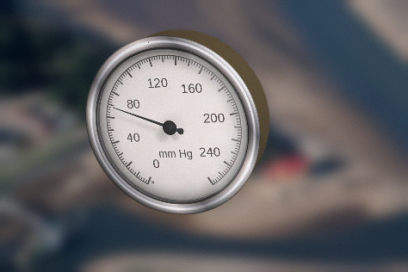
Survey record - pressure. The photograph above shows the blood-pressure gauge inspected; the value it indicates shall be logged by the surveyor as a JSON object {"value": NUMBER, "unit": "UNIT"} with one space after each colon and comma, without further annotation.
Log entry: {"value": 70, "unit": "mmHg"}
